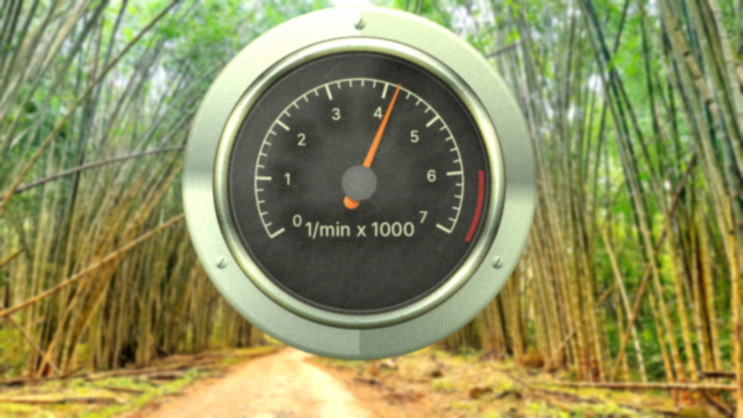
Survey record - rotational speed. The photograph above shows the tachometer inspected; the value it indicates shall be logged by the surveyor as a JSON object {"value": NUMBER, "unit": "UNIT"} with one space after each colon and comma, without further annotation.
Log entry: {"value": 4200, "unit": "rpm"}
